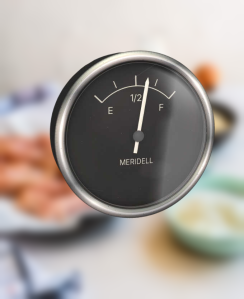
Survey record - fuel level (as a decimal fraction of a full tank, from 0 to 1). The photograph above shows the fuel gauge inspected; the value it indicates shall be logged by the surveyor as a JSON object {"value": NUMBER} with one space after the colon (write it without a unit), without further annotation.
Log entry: {"value": 0.625}
